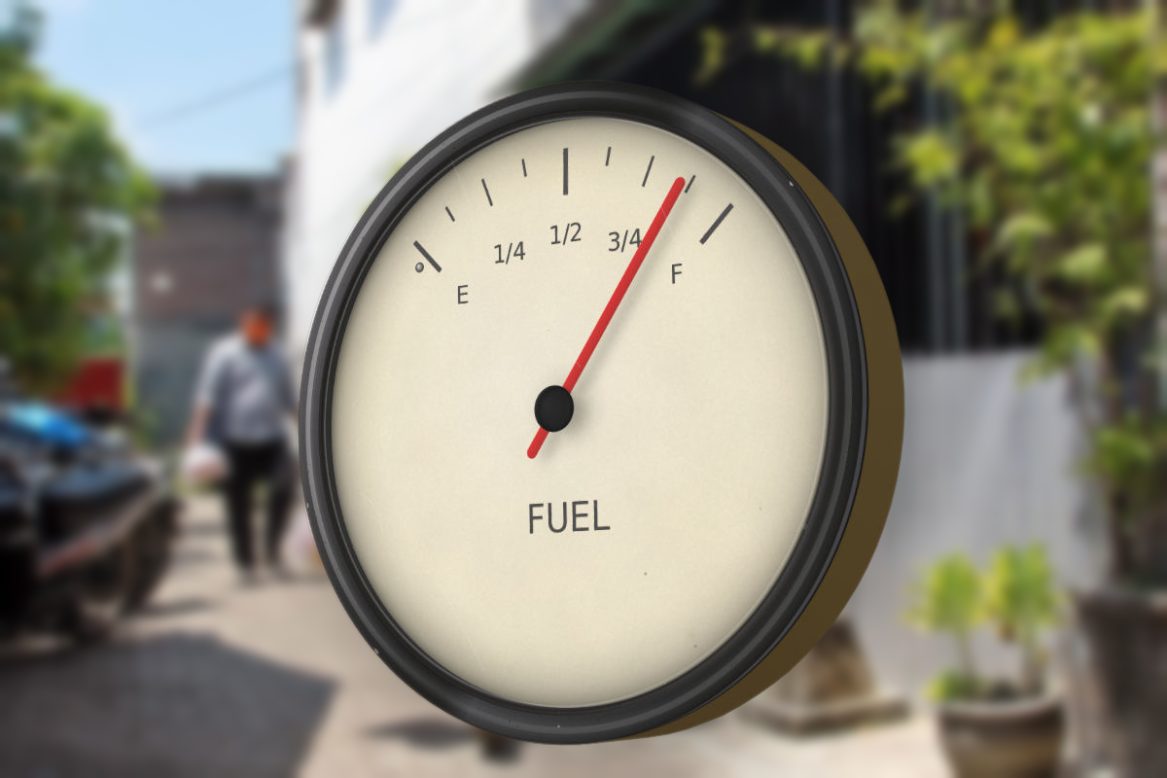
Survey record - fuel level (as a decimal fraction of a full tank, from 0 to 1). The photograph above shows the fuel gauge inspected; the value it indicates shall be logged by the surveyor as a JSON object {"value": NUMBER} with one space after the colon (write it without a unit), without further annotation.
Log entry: {"value": 0.875}
